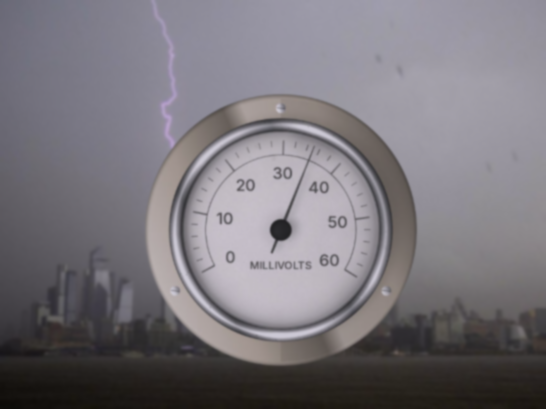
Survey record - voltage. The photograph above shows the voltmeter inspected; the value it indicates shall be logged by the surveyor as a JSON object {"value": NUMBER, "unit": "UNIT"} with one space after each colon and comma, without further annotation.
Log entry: {"value": 35, "unit": "mV"}
